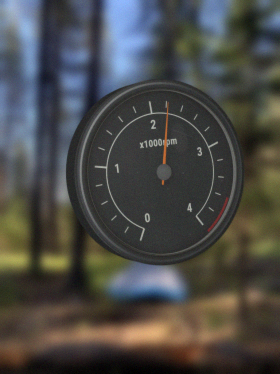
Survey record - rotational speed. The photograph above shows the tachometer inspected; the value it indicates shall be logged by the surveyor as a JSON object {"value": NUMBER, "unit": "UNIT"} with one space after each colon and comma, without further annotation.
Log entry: {"value": 2200, "unit": "rpm"}
